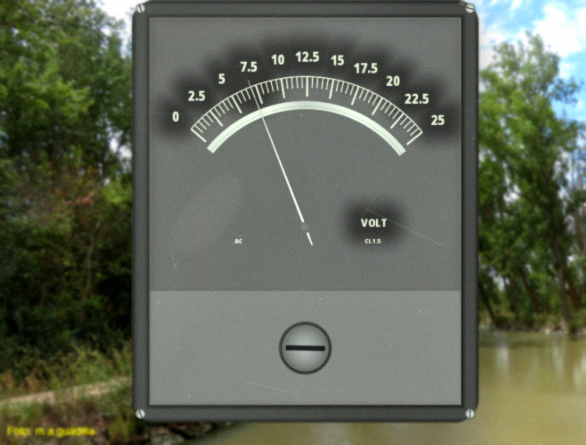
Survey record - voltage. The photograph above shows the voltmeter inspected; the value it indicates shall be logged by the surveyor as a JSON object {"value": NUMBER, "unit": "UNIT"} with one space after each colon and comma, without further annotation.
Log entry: {"value": 7, "unit": "V"}
